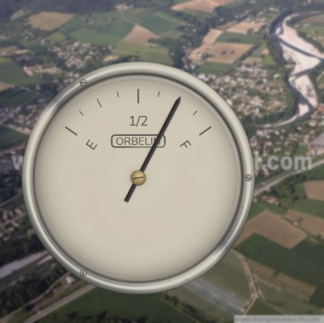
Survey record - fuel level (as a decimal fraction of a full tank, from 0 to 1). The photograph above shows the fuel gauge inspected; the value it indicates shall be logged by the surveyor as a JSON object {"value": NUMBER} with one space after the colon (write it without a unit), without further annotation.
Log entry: {"value": 0.75}
